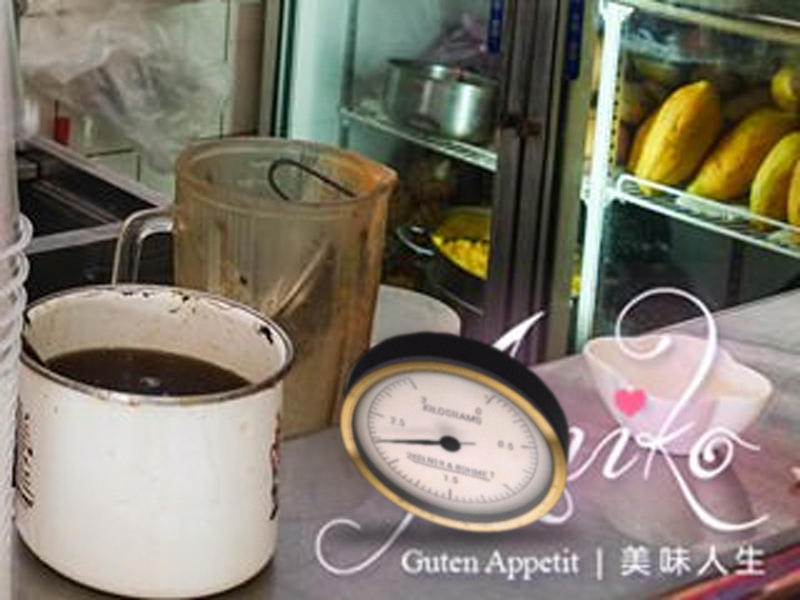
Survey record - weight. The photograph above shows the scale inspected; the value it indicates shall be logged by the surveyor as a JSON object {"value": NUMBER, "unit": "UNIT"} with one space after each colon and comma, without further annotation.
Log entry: {"value": 2.25, "unit": "kg"}
